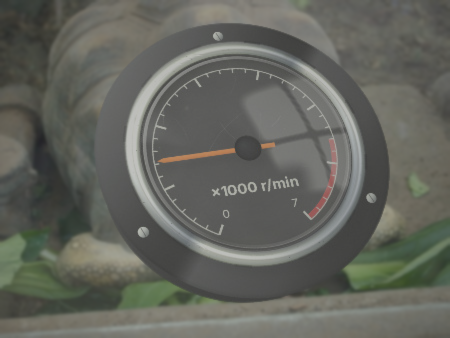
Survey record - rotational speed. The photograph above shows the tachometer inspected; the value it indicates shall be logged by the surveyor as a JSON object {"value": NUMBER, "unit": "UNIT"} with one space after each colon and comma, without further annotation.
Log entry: {"value": 1400, "unit": "rpm"}
